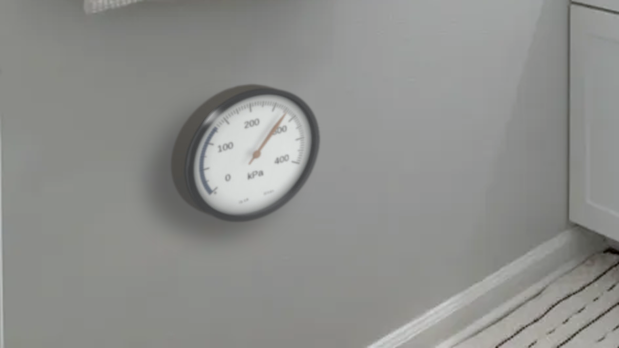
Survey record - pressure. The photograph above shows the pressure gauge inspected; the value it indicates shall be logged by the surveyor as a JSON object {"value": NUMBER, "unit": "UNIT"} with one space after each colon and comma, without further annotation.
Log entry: {"value": 275, "unit": "kPa"}
